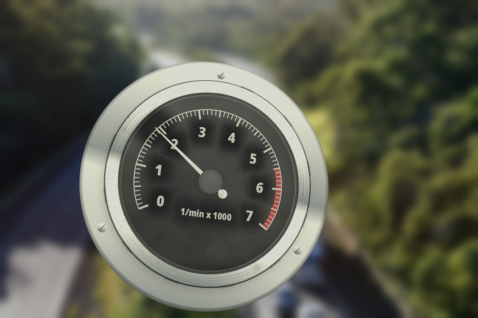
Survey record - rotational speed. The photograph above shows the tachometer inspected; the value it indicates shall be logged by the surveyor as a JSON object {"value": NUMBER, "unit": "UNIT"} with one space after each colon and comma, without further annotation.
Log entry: {"value": 1900, "unit": "rpm"}
